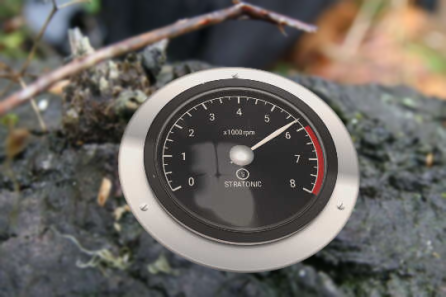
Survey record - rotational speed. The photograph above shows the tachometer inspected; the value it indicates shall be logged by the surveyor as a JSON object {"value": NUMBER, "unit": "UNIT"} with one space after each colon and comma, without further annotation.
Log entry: {"value": 5750, "unit": "rpm"}
